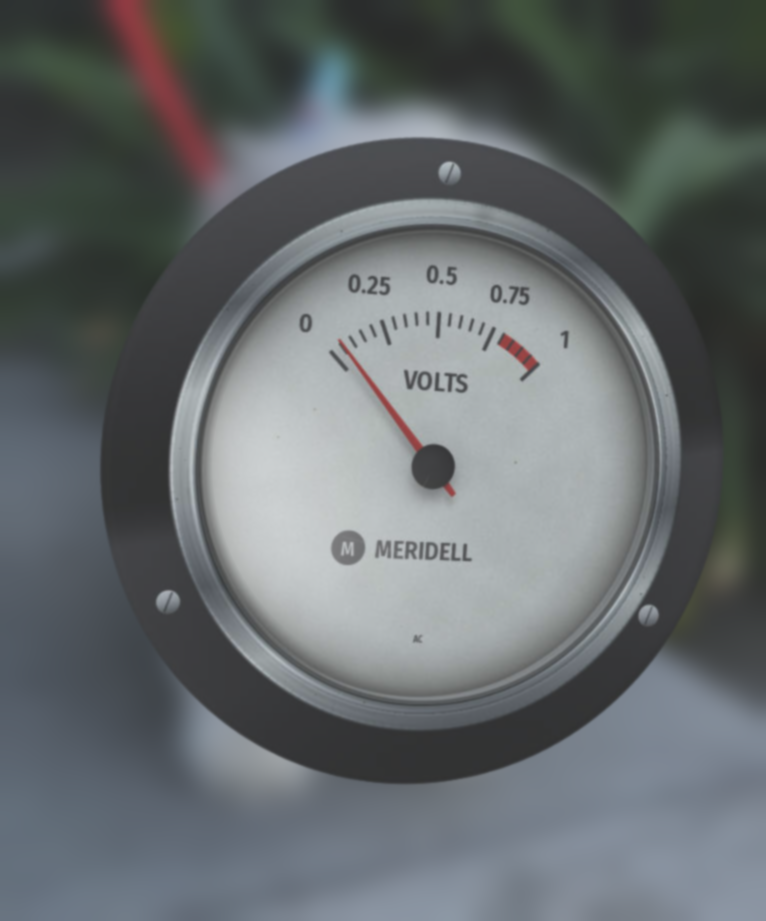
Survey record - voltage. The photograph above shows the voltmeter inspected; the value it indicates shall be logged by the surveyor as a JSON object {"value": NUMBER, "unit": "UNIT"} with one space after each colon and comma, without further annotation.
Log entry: {"value": 0.05, "unit": "V"}
